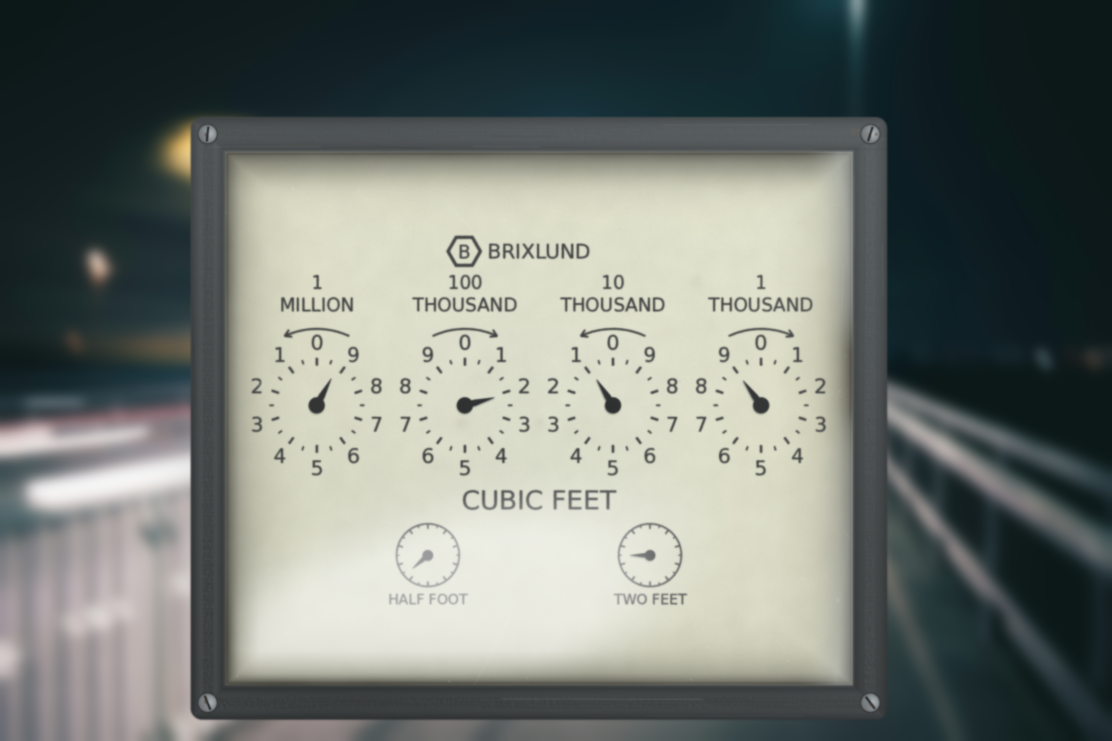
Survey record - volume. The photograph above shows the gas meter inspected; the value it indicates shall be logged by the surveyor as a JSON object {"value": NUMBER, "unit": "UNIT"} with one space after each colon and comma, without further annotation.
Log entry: {"value": 920900, "unit": "ft³"}
